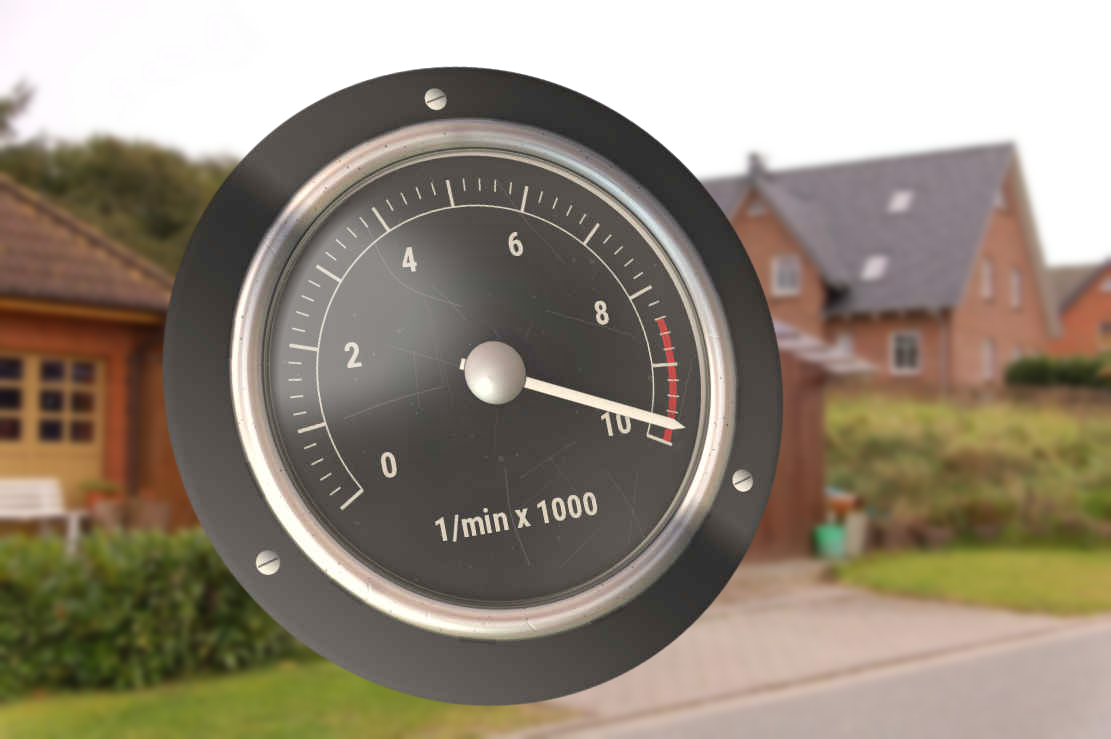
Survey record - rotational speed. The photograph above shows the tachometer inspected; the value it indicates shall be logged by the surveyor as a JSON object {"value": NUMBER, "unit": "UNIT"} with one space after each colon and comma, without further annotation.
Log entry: {"value": 9800, "unit": "rpm"}
